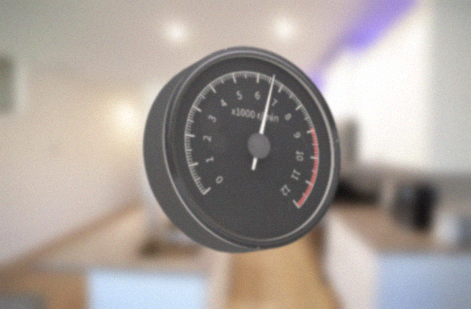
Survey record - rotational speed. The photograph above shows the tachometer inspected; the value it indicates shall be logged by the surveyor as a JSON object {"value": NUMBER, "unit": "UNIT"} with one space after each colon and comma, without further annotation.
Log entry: {"value": 6500, "unit": "rpm"}
